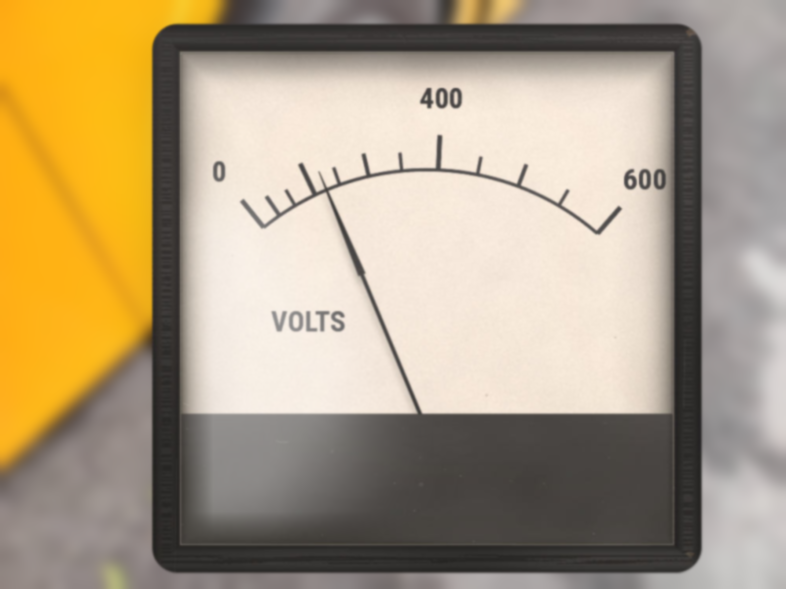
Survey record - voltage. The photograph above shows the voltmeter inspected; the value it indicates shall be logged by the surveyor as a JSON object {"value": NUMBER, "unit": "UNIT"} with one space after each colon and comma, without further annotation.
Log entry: {"value": 225, "unit": "V"}
